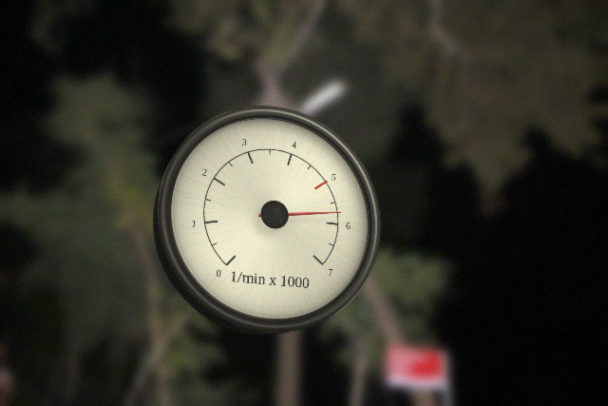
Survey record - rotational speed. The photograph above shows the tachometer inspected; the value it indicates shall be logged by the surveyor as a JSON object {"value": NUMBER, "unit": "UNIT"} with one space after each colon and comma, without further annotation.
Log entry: {"value": 5750, "unit": "rpm"}
